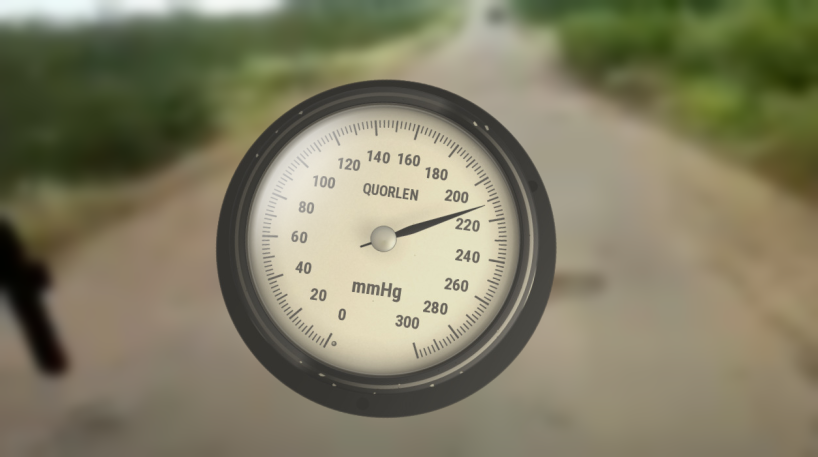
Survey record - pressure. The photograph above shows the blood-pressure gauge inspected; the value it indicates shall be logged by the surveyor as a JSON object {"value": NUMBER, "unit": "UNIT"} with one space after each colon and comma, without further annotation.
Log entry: {"value": 212, "unit": "mmHg"}
